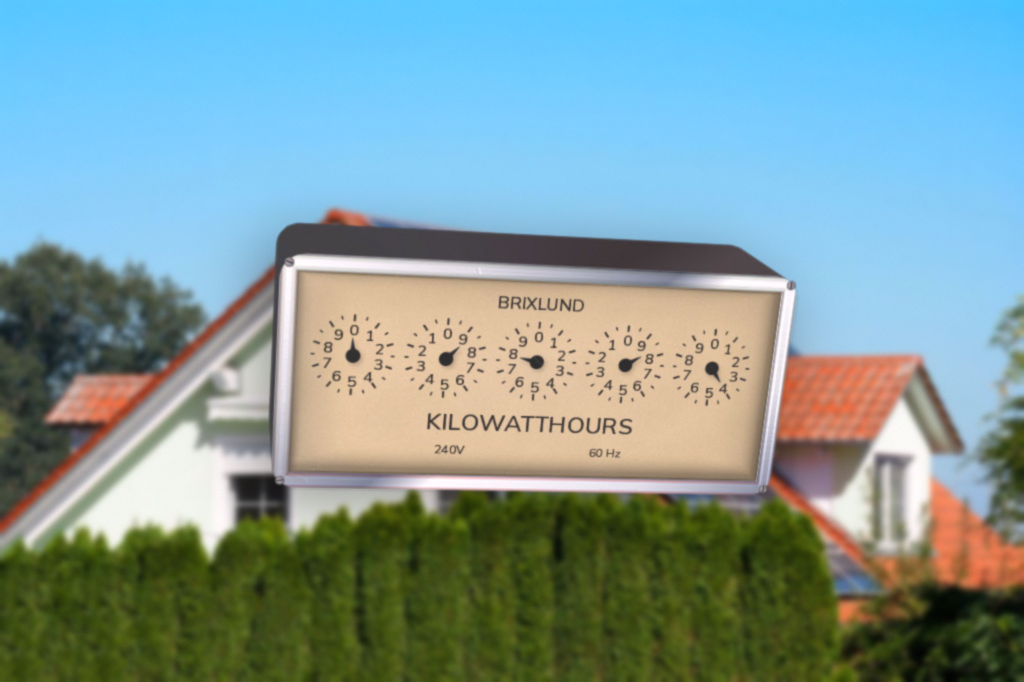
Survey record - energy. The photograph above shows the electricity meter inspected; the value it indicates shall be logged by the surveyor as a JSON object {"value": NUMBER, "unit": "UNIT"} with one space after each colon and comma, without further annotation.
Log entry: {"value": 98784, "unit": "kWh"}
